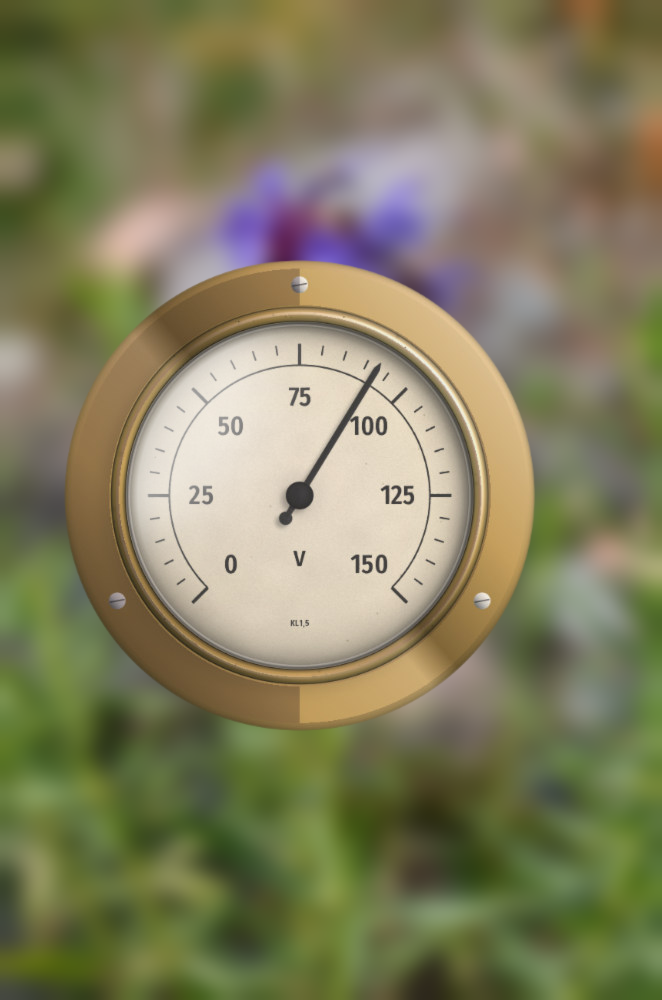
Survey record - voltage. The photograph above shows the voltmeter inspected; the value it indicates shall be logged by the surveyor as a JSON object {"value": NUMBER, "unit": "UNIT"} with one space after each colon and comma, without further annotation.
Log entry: {"value": 92.5, "unit": "V"}
